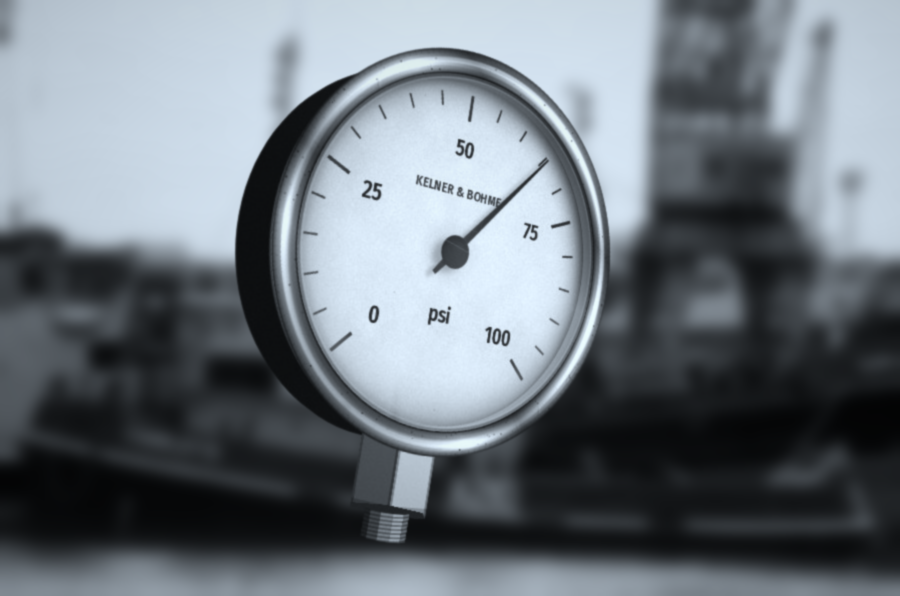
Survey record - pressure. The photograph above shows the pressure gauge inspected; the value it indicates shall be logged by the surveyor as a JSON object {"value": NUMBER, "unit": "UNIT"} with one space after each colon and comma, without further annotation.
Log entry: {"value": 65, "unit": "psi"}
